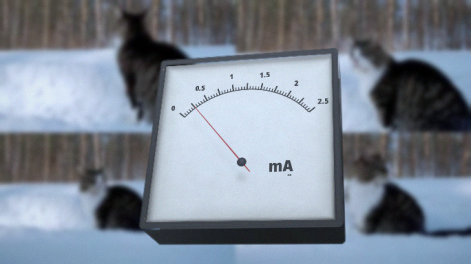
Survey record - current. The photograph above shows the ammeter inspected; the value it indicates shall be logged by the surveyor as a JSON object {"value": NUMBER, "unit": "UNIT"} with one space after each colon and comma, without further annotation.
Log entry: {"value": 0.25, "unit": "mA"}
